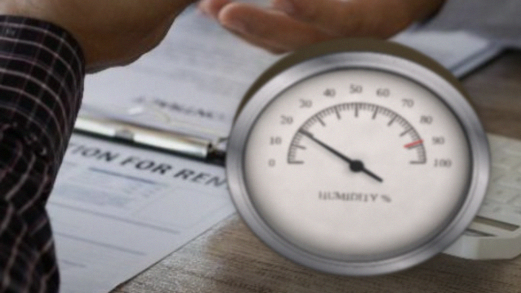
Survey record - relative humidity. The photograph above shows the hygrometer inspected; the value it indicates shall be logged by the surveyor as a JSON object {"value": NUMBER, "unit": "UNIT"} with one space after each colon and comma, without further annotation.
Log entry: {"value": 20, "unit": "%"}
